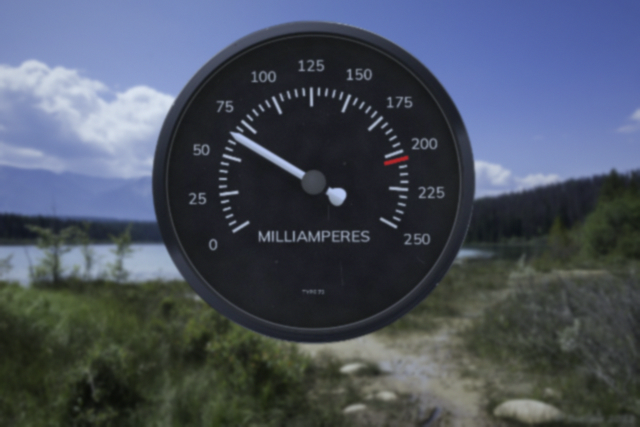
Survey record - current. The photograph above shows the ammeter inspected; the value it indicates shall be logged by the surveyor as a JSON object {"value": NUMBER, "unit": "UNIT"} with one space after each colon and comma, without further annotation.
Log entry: {"value": 65, "unit": "mA"}
